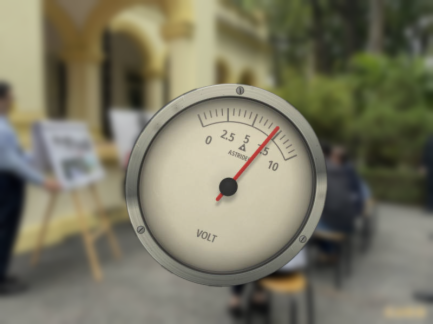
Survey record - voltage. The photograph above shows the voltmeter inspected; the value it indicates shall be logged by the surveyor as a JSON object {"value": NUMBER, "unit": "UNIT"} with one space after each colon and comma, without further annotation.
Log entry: {"value": 7, "unit": "V"}
